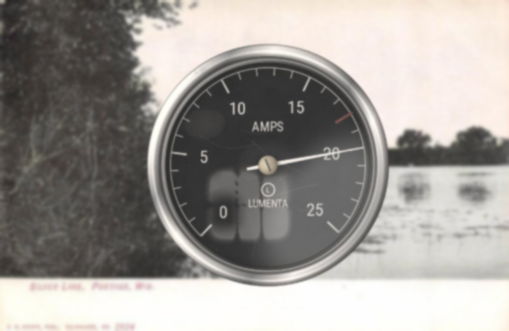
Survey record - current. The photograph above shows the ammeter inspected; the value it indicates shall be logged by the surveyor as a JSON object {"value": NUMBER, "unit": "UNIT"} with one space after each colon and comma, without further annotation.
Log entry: {"value": 20, "unit": "A"}
